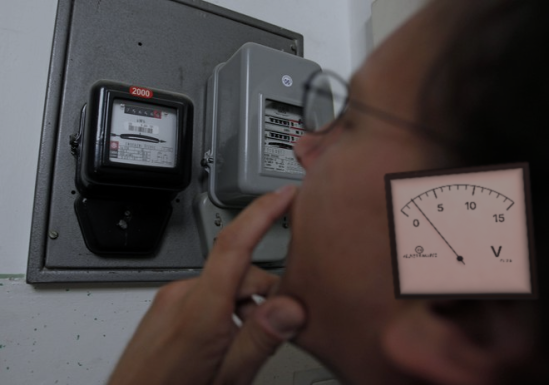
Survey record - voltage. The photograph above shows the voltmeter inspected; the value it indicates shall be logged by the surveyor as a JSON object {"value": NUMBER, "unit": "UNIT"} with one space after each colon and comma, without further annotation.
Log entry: {"value": 2, "unit": "V"}
